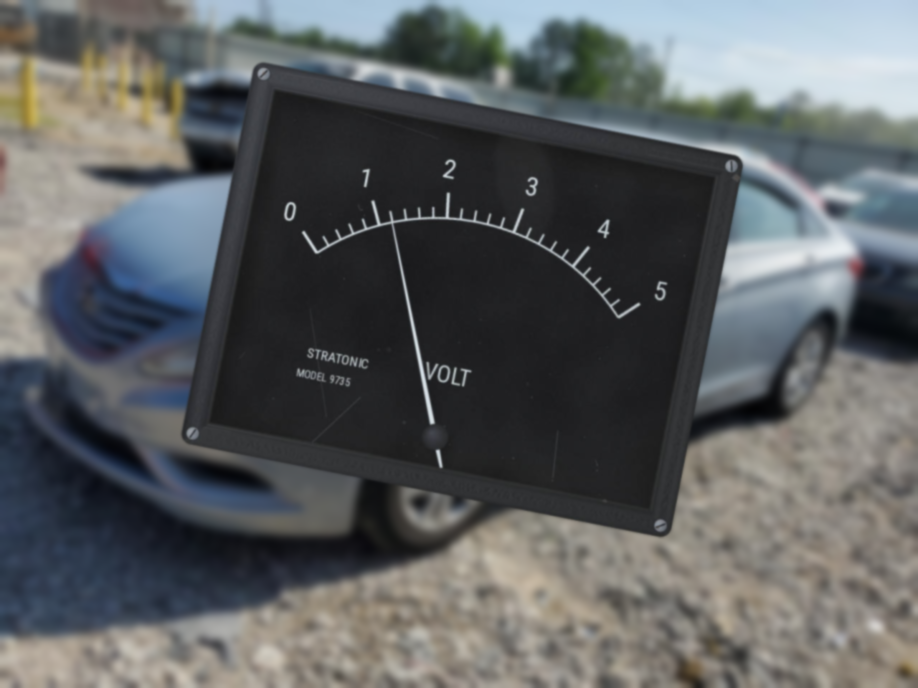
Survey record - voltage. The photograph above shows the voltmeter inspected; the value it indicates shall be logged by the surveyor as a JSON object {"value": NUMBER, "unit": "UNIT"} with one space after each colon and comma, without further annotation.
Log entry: {"value": 1.2, "unit": "V"}
